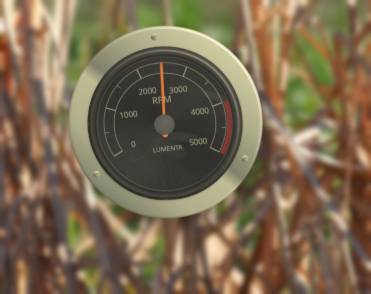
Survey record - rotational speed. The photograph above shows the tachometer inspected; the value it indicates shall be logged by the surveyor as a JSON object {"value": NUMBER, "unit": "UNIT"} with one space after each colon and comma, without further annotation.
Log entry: {"value": 2500, "unit": "rpm"}
